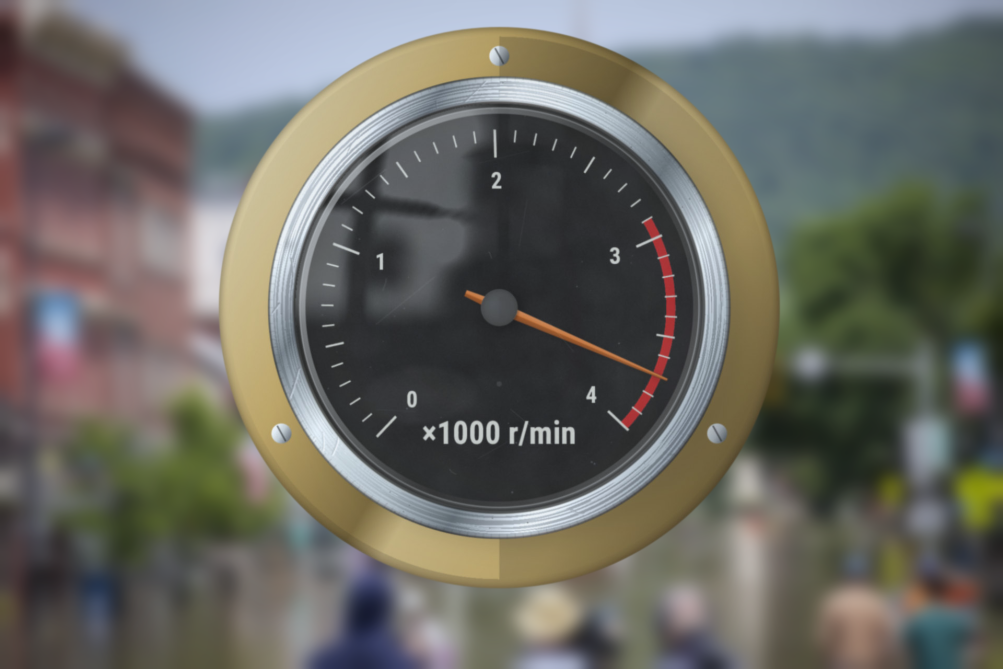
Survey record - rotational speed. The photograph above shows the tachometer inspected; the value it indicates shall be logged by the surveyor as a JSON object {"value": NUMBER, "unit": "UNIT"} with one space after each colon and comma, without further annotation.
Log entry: {"value": 3700, "unit": "rpm"}
